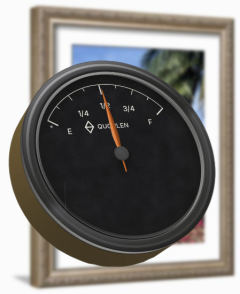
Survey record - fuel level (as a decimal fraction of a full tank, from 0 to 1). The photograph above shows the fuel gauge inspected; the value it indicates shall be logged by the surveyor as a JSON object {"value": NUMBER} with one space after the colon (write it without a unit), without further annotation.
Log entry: {"value": 0.5}
